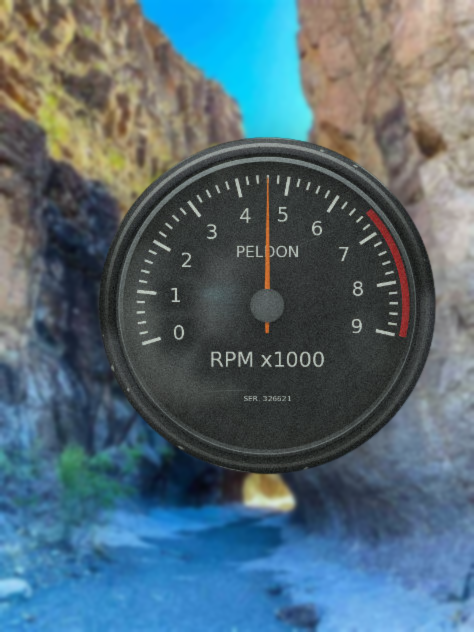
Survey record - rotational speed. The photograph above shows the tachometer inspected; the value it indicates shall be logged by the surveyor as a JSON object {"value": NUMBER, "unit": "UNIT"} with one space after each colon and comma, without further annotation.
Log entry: {"value": 4600, "unit": "rpm"}
